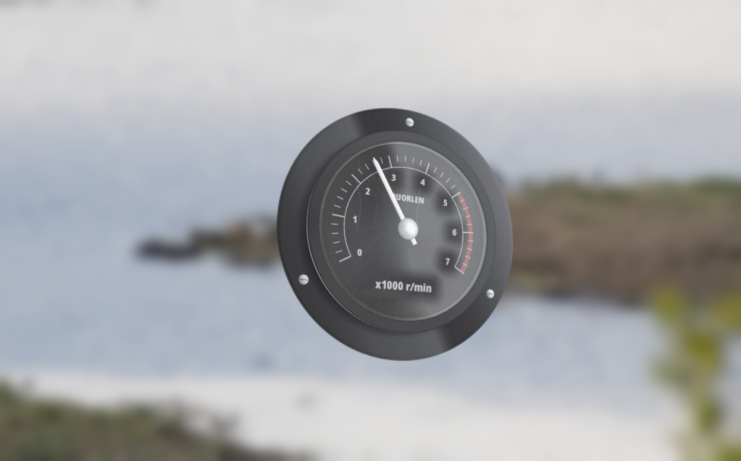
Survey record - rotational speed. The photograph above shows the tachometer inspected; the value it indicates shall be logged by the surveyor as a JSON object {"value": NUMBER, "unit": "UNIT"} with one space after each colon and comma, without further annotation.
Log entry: {"value": 2600, "unit": "rpm"}
